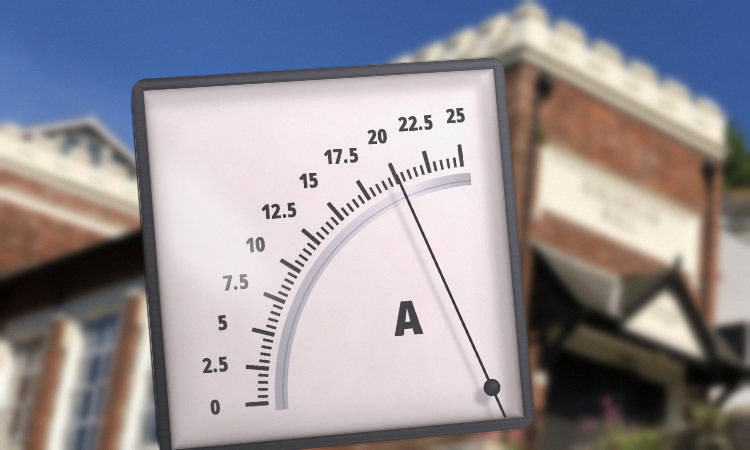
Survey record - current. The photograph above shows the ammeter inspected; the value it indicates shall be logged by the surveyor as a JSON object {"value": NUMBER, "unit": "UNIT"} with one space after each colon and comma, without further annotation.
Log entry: {"value": 20, "unit": "A"}
